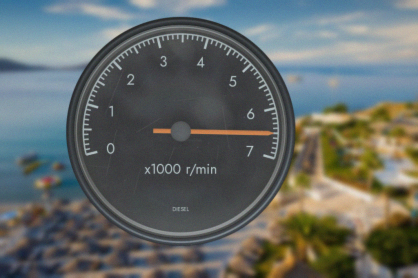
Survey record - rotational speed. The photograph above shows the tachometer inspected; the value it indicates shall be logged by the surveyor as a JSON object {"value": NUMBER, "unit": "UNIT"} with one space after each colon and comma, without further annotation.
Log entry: {"value": 6500, "unit": "rpm"}
